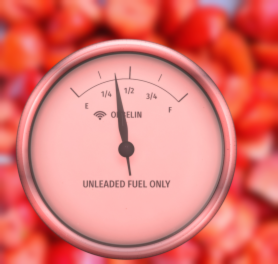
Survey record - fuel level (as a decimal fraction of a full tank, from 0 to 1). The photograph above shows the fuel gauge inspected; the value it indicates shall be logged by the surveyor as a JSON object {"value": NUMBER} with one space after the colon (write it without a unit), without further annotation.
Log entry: {"value": 0.375}
